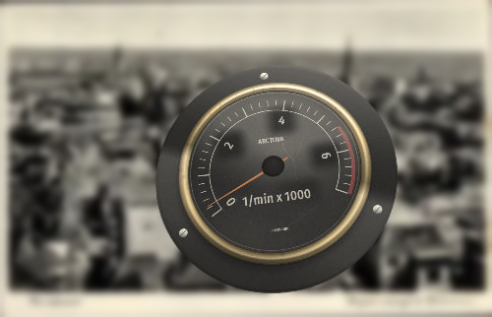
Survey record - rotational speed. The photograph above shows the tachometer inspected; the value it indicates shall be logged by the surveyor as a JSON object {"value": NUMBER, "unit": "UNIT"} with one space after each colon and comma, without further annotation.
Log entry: {"value": 200, "unit": "rpm"}
